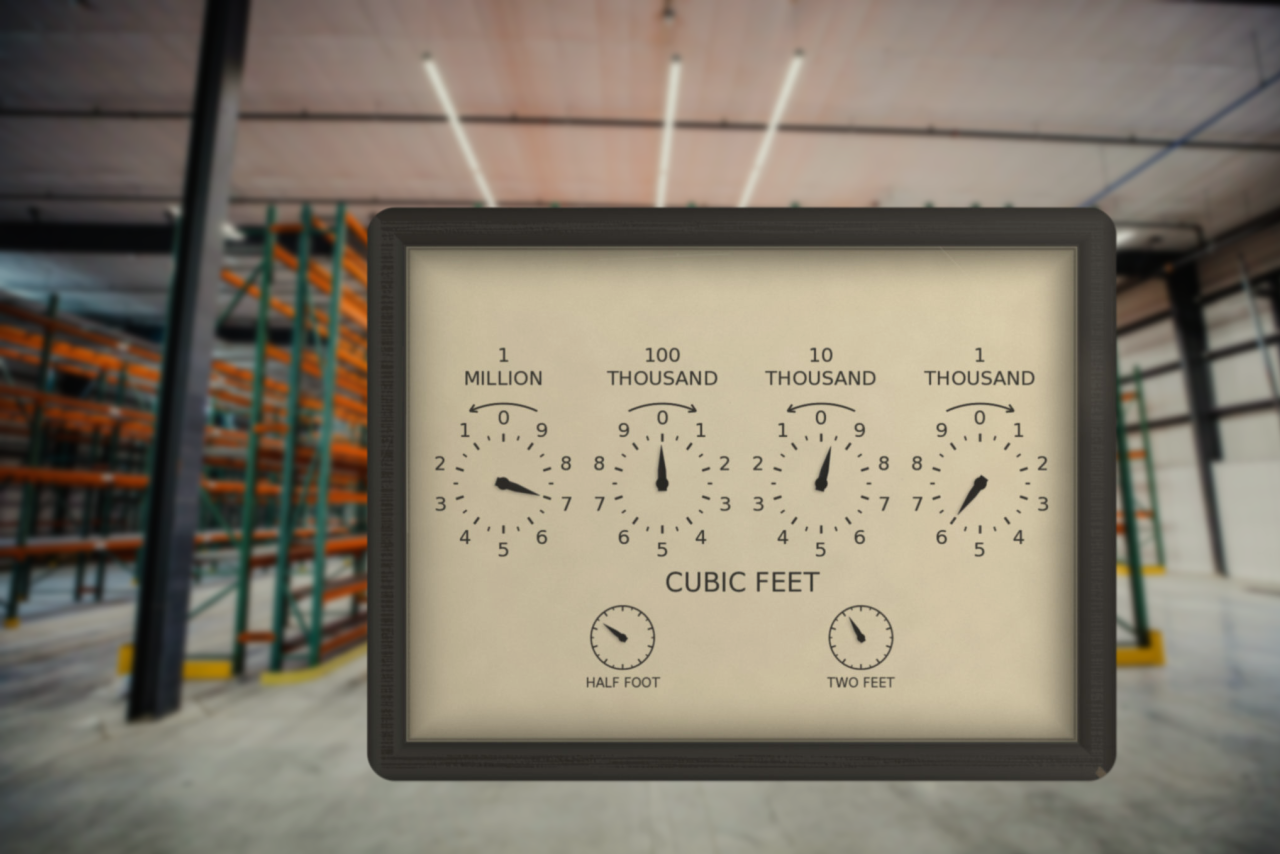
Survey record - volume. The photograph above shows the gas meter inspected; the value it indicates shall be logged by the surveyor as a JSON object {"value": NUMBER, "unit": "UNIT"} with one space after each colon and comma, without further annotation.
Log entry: {"value": 699600, "unit": "ft³"}
